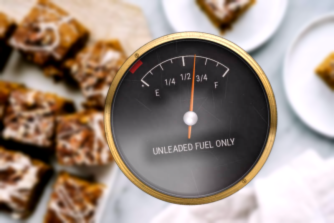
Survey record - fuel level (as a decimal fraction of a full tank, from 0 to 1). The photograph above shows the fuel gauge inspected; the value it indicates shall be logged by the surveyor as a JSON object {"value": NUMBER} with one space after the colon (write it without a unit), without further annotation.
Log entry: {"value": 0.625}
